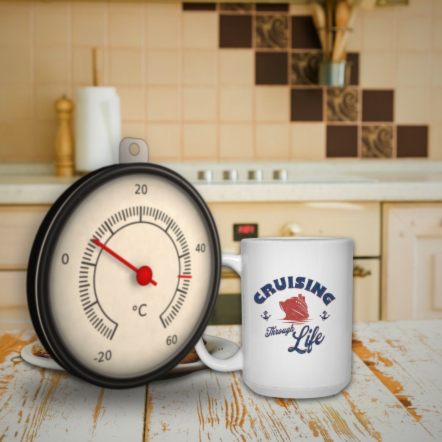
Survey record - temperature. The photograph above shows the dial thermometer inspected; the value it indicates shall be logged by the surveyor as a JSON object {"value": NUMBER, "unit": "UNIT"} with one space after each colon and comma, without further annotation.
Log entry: {"value": 5, "unit": "°C"}
